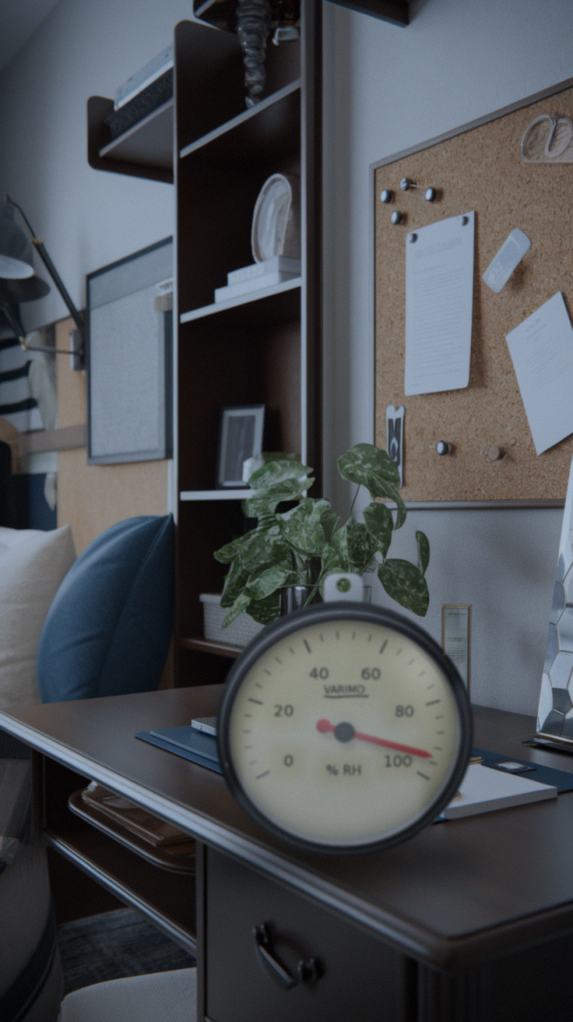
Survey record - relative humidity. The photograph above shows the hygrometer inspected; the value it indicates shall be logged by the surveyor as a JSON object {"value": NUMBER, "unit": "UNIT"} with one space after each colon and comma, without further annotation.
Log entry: {"value": 94, "unit": "%"}
